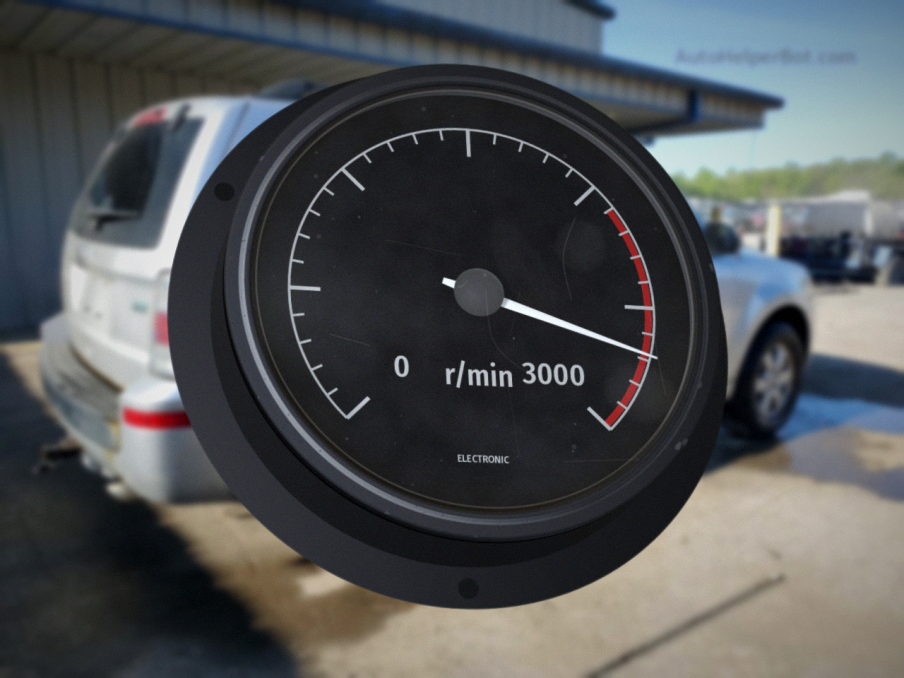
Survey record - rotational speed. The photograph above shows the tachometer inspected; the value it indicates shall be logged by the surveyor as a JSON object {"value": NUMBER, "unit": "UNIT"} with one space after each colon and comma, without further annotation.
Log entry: {"value": 2700, "unit": "rpm"}
